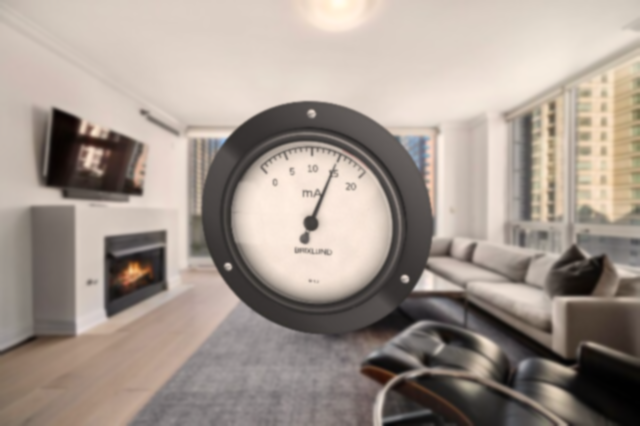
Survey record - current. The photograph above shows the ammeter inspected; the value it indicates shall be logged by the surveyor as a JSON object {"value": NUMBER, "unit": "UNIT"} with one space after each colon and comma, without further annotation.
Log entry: {"value": 15, "unit": "mA"}
